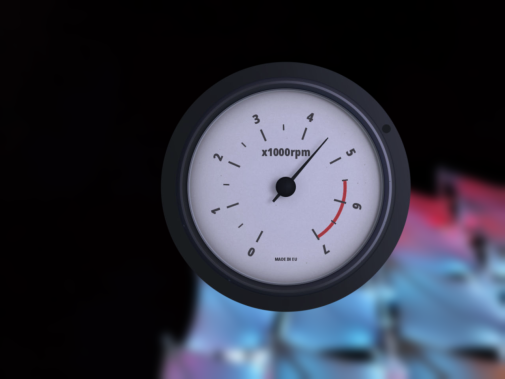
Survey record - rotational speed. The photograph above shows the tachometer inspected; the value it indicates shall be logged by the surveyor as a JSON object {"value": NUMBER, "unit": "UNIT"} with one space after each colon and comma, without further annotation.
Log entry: {"value": 4500, "unit": "rpm"}
